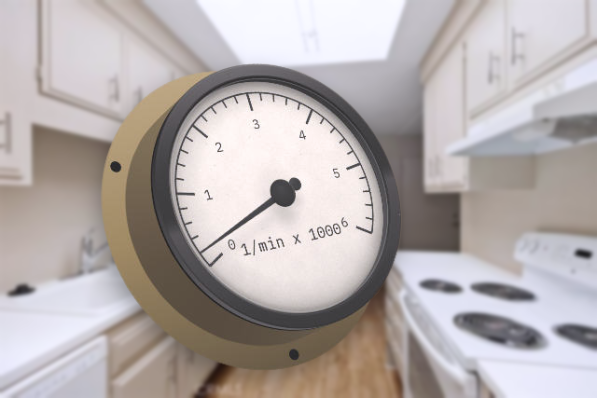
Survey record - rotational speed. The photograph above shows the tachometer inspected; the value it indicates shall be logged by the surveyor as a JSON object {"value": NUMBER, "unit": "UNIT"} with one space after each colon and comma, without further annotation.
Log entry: {"value": 200, "unit": "rpm"}
